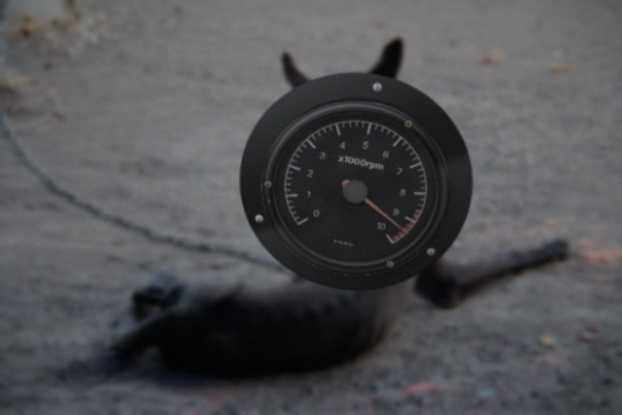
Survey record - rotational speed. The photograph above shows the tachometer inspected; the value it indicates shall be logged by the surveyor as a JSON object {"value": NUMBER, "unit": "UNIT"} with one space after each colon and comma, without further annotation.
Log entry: {"value": 9400, "unit": "rpm"}
